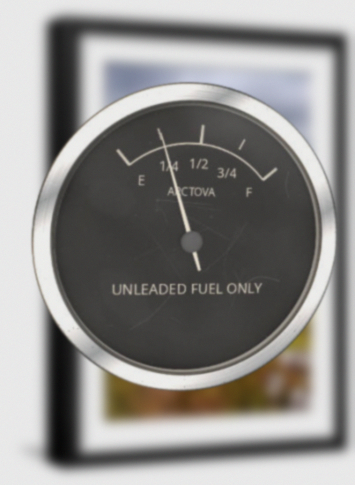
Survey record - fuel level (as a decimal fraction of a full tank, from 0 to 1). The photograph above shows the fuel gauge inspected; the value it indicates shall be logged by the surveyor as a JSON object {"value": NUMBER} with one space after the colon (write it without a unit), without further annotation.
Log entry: {"value": 0.25}
